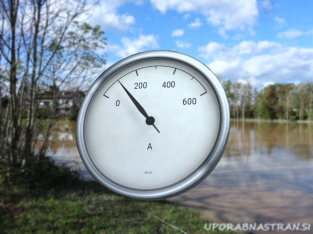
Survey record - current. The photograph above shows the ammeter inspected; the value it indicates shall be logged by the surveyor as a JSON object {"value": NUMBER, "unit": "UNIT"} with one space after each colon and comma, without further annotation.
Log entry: {"value": 100, "unit": "A"}
